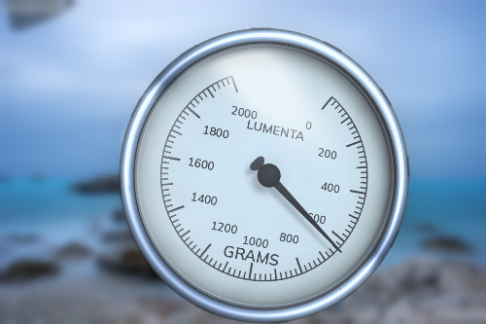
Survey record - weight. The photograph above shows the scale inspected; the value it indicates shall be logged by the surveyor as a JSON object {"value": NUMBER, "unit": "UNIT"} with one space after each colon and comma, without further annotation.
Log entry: {"value": 640, "unit": "g"}
